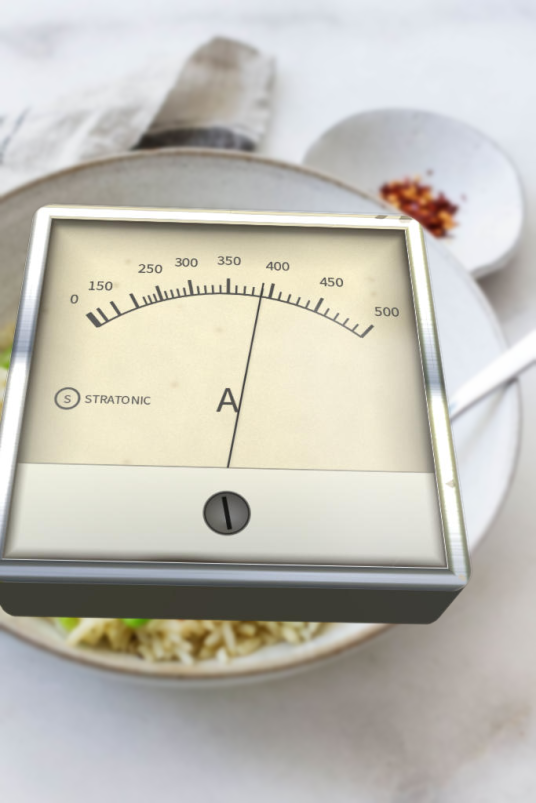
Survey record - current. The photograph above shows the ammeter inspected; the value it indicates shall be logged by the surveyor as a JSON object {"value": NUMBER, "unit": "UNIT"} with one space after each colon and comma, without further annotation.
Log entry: {"value": 390, "unit": "A"}
